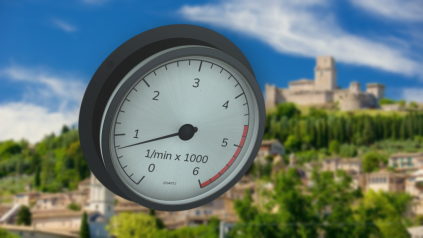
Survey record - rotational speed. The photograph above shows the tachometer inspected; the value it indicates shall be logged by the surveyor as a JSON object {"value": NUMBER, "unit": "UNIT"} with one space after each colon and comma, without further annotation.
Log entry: {"value": 800, "unit": "rpm"}
